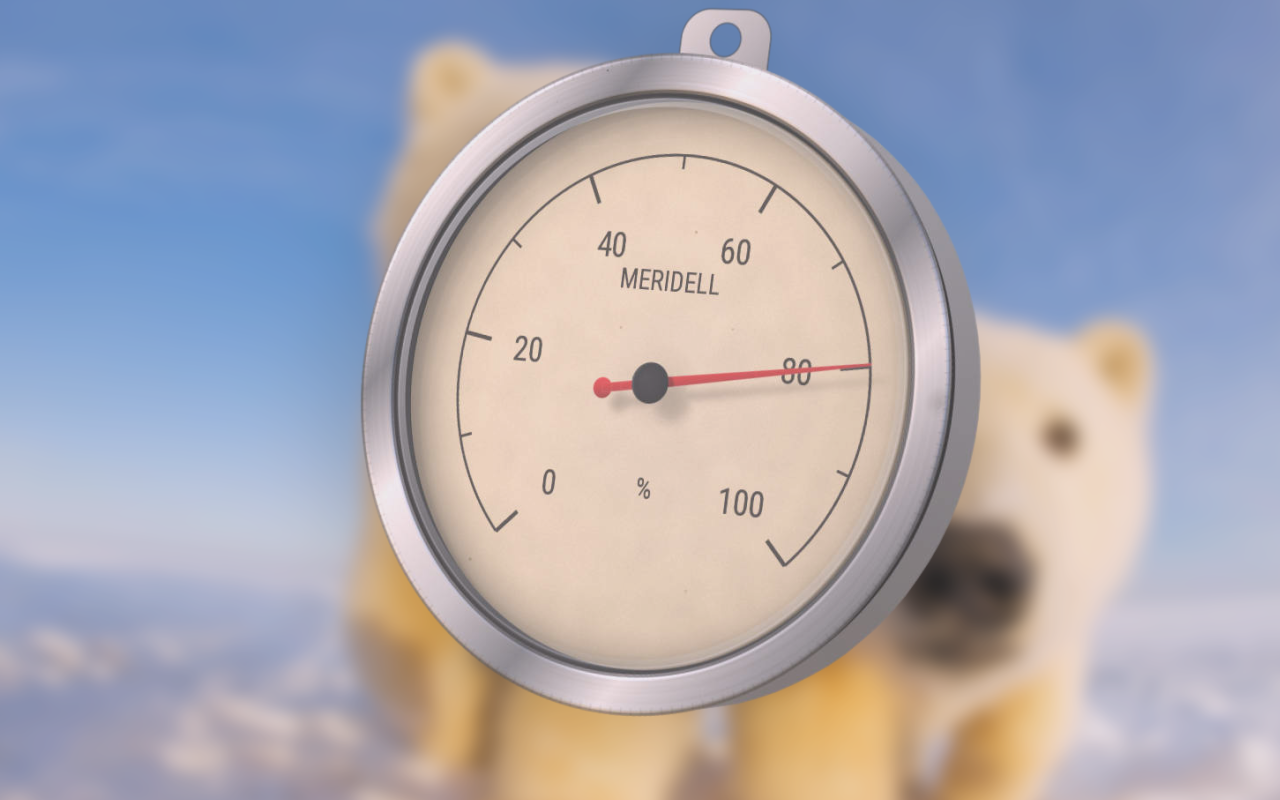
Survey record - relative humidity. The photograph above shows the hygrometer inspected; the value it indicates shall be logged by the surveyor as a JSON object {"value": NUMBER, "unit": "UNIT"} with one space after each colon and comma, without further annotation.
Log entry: {"value": 80, "unit": "%"}
